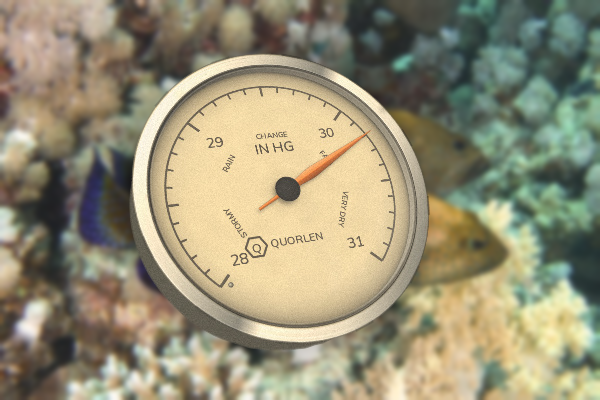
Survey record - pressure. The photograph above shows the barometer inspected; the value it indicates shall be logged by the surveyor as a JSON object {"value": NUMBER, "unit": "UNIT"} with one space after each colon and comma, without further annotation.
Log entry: {"value": 30.2, "unit": "inHg"}
